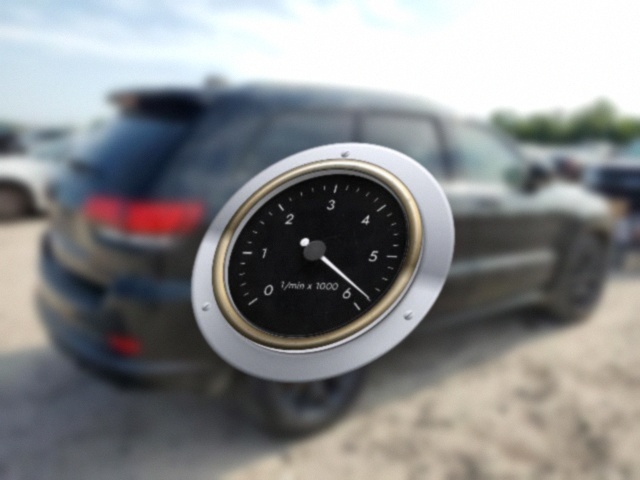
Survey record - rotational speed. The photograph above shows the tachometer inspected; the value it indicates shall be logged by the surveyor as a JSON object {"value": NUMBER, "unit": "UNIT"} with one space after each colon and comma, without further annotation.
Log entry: {"value": 5800, "unit": "rpm"}
